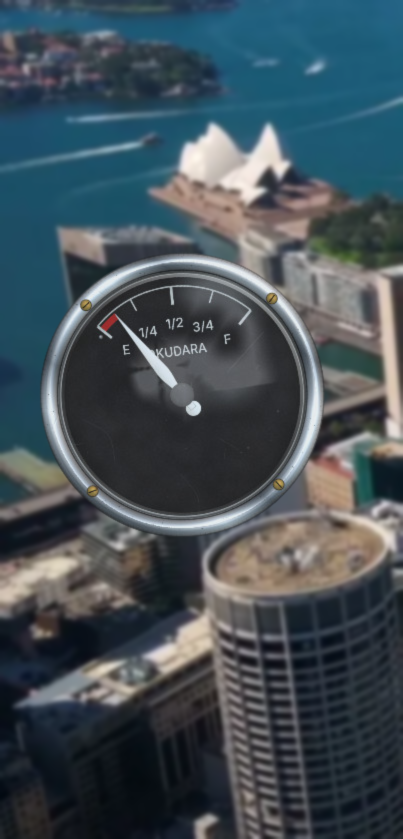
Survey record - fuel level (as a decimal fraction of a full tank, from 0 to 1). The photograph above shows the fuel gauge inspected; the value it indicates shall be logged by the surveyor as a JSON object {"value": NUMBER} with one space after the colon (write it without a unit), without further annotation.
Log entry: {"value": 0.125}
